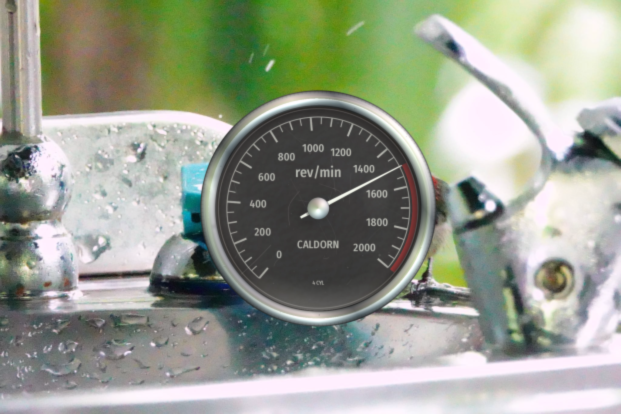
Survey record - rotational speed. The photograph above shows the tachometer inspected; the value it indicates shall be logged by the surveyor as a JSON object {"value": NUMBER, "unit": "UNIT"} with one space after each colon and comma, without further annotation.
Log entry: {"value": 1500, "unit": "rpm"}
